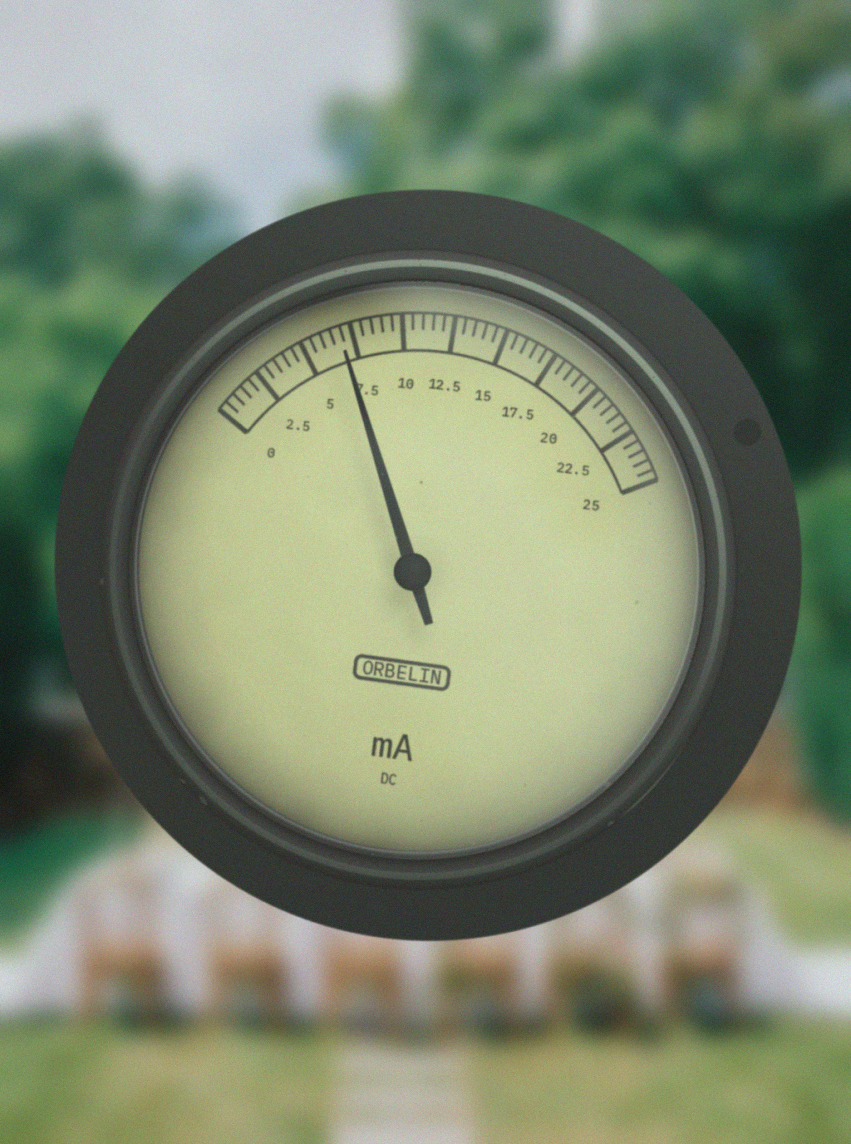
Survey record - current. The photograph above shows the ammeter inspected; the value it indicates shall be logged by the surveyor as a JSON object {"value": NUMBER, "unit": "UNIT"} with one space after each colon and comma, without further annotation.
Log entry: {"value": 7, "unit": "mA"}
